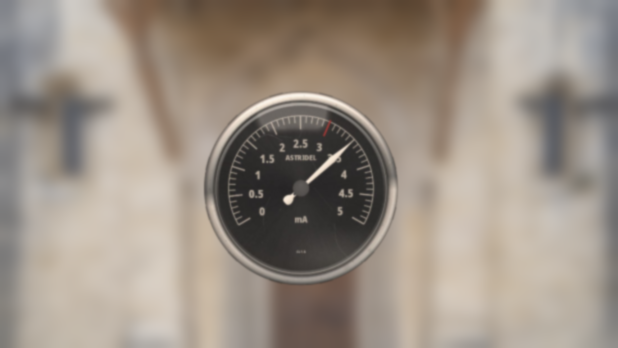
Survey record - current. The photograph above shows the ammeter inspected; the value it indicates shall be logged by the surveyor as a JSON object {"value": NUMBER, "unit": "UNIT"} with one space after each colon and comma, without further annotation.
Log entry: {"value": 3.5, "unit": "mA"}
